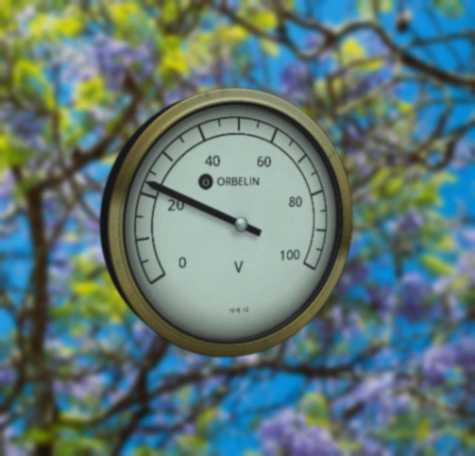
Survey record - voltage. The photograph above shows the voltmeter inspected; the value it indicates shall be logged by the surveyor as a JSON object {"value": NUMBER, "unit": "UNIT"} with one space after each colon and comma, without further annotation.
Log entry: {"value": 22.5, "unit": "V"}
